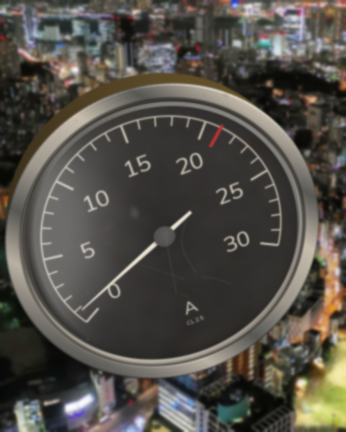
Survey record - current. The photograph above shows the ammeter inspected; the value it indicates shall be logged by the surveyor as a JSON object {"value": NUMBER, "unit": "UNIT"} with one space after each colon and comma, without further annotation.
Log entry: {"value": 1, "unit": "A"}
